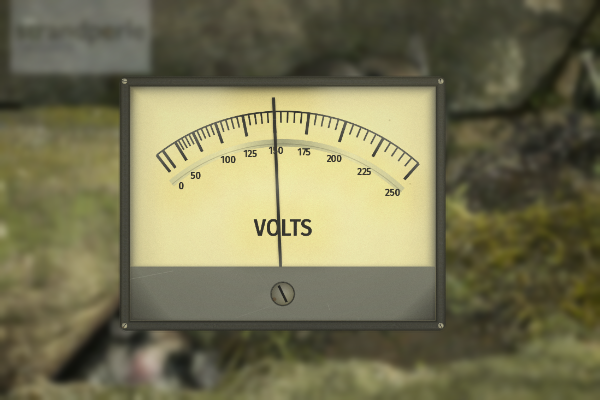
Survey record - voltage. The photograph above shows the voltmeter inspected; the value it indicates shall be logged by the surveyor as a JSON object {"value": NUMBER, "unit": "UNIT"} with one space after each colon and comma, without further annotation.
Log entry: {"value": 150, "unit": "V"}
